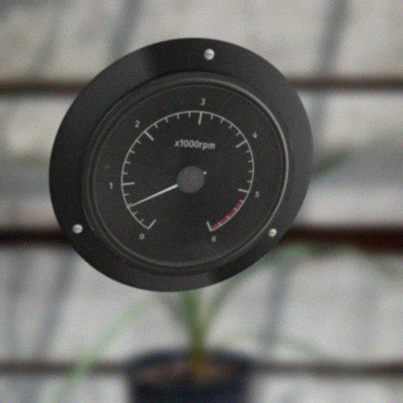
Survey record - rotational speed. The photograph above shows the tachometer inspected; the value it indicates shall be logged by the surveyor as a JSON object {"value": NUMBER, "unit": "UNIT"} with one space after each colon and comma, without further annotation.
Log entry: {"value": 600, "unit": "rpm"}
